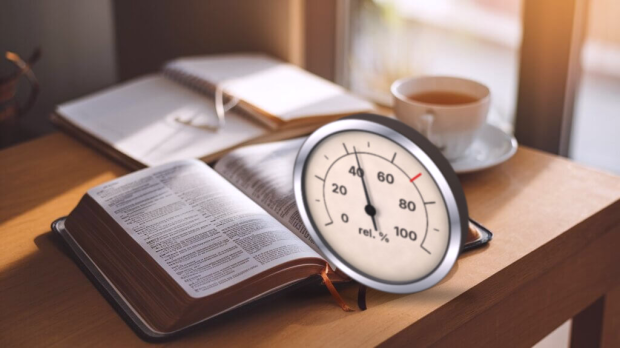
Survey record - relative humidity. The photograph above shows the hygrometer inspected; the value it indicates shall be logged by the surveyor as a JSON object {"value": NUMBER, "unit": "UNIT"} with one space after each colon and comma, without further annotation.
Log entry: {"value": 45, "unit": "%"}
